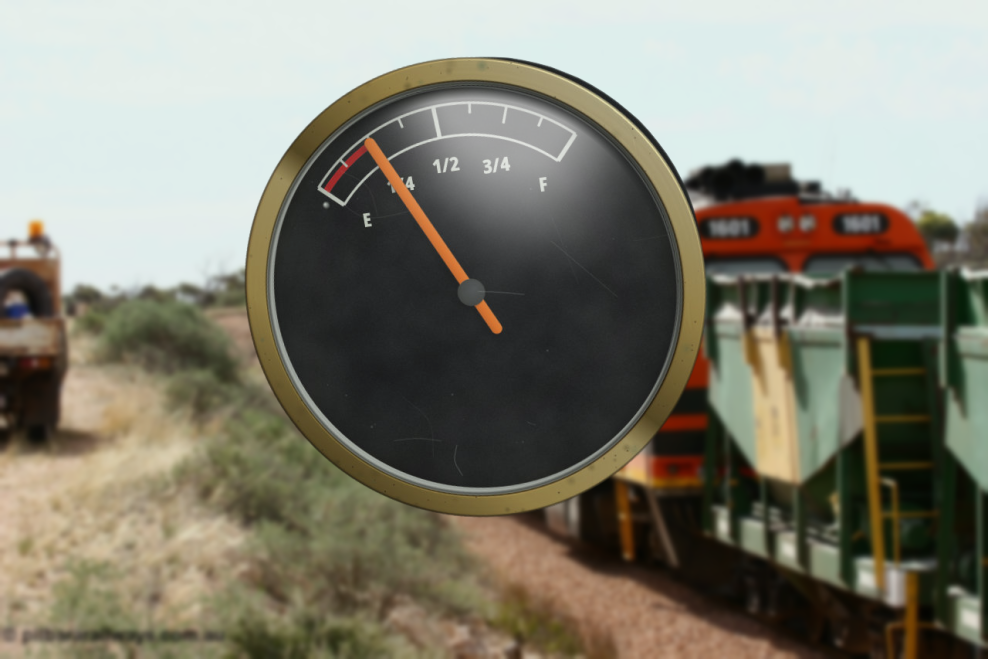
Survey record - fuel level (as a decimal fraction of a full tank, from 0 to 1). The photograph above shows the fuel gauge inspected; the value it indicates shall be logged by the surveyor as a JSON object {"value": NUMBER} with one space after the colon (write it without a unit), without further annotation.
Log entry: {"value": 0.25}
